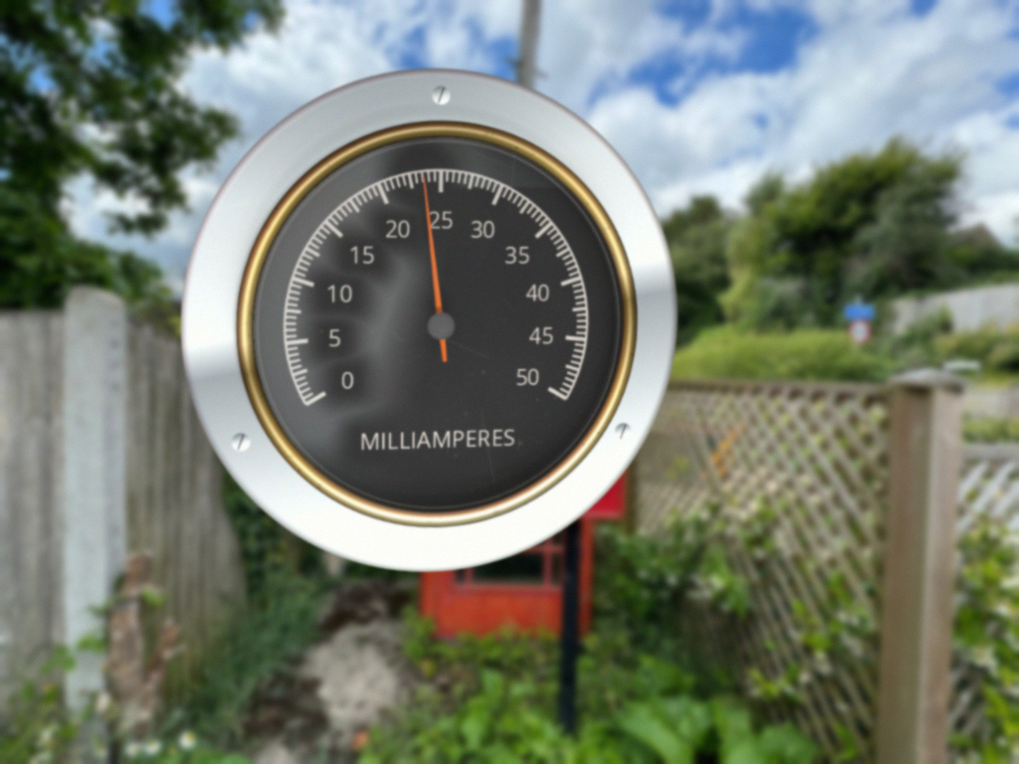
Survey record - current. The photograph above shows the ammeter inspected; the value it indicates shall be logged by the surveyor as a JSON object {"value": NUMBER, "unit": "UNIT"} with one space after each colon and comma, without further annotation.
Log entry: {"value": 23.5, "unit": "mA"}
